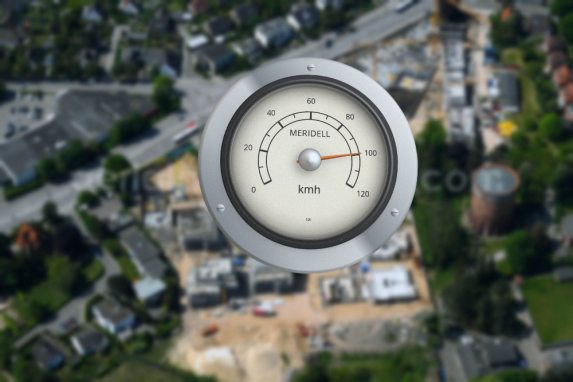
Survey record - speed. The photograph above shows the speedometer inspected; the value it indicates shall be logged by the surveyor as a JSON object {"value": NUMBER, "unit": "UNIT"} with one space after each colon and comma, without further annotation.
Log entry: {"value": 100, "unit": "km/h"}
